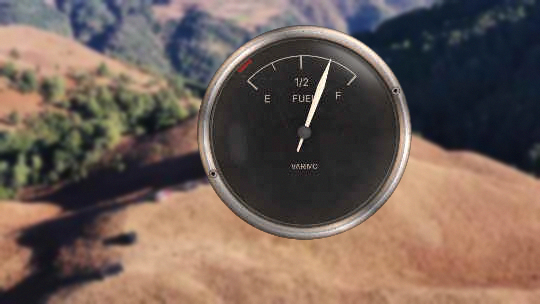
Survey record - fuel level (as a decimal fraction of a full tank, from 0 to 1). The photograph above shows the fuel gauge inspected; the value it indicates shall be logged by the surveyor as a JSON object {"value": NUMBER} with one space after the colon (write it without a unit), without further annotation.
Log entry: {"value": 0.75}
